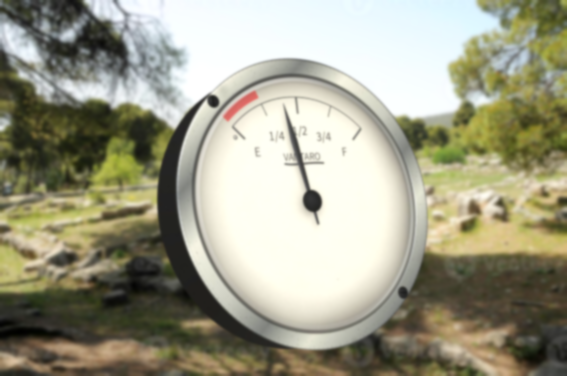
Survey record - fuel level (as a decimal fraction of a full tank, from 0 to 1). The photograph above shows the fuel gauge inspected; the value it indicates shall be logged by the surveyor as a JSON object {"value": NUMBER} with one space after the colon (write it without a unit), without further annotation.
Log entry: {"value": 0.375}
